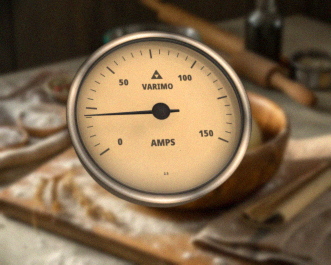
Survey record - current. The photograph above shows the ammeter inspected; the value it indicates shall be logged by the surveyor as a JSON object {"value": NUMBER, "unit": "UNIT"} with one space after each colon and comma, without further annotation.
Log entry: {"value": 20, "unit": "A"}
